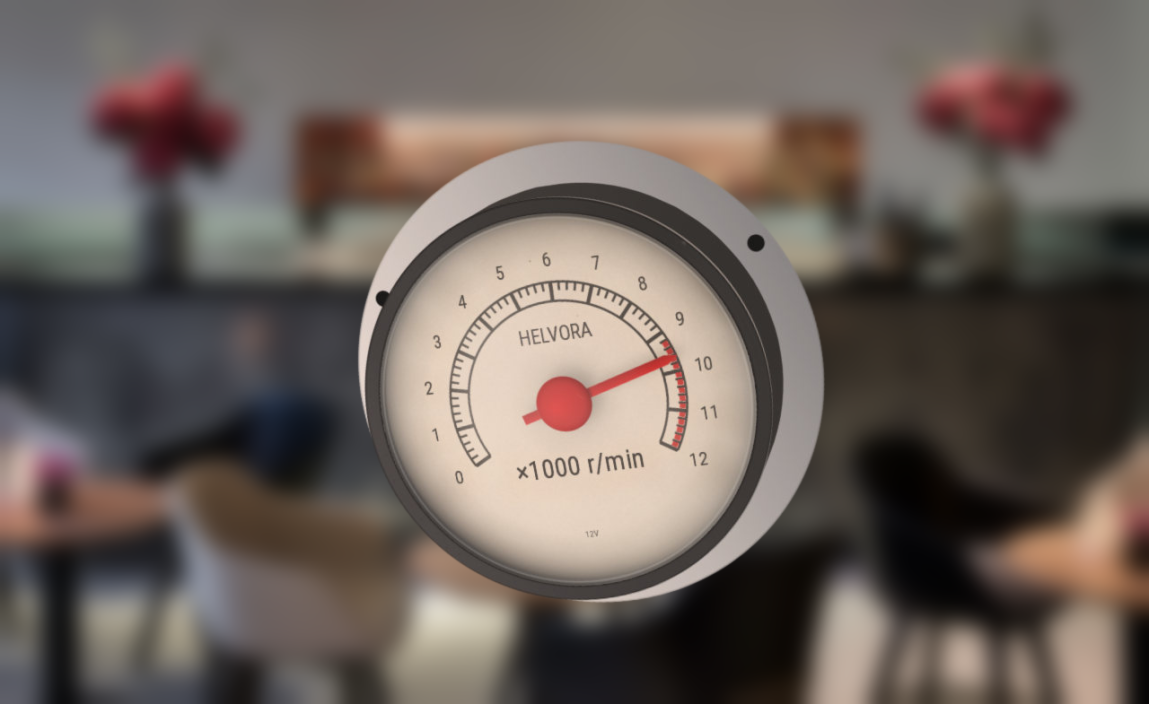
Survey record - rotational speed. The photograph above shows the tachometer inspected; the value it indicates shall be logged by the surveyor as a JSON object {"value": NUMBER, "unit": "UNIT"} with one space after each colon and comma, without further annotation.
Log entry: {"value": 9600, "unit": "rpm"}
